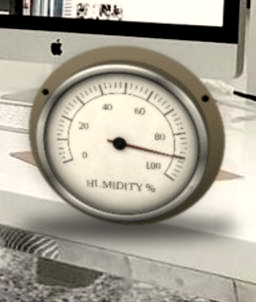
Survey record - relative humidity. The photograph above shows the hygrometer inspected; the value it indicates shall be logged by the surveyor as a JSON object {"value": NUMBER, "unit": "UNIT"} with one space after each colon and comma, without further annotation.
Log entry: {"value": 90, "unit": "%"}
